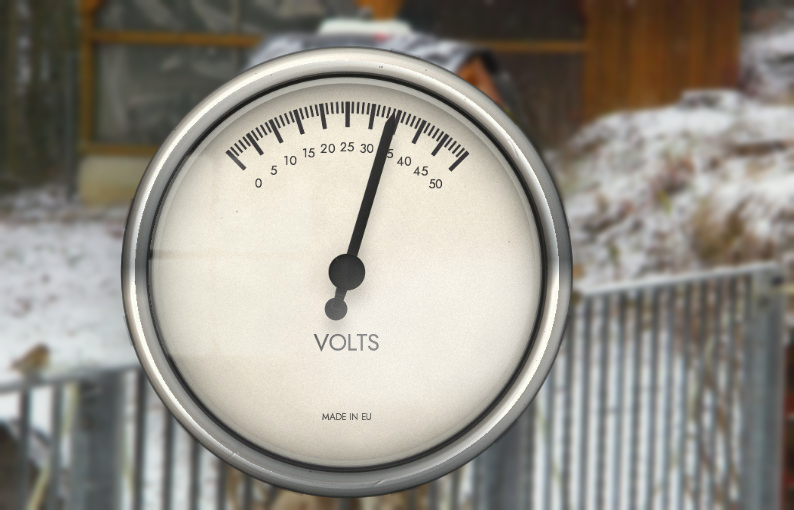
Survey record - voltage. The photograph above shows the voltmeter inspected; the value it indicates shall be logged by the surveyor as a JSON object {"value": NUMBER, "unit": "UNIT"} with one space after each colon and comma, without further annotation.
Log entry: {"value": 34, "unit": "V"}
